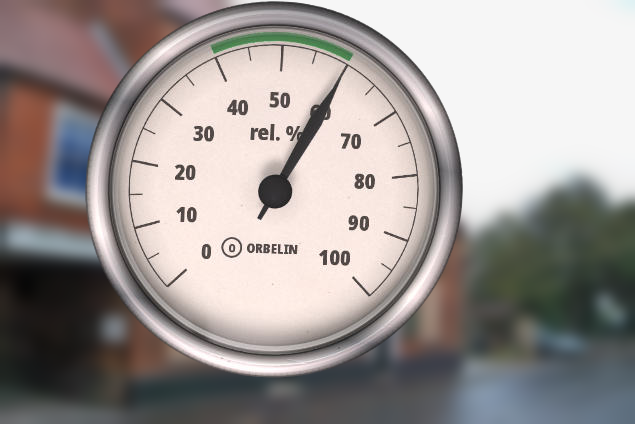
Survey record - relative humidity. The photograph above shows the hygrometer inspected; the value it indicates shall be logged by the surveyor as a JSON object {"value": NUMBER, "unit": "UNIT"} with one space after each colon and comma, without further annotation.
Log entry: {"value": 60, "unit": "%"}
